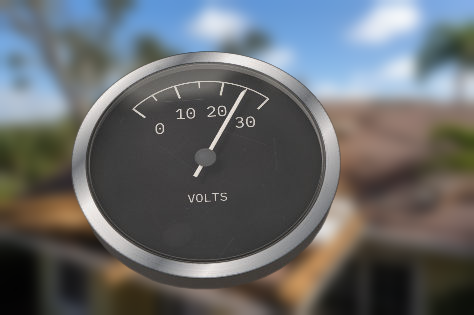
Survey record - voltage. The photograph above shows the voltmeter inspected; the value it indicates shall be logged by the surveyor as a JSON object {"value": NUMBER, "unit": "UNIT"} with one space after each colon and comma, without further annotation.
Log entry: {"value": 25, "unit": "V"}
